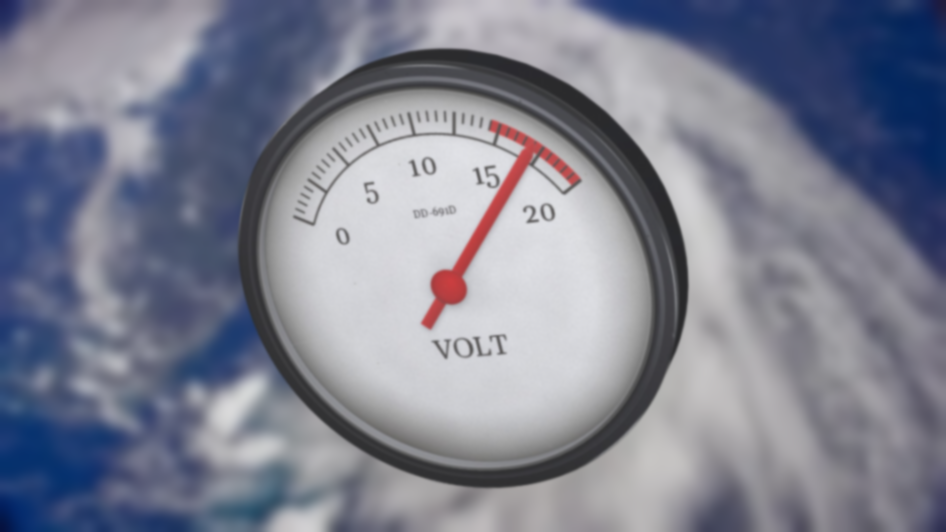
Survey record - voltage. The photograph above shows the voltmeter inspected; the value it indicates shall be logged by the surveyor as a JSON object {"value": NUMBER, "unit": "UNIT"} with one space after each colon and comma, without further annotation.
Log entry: {"value": 17, "unit": "V"}
